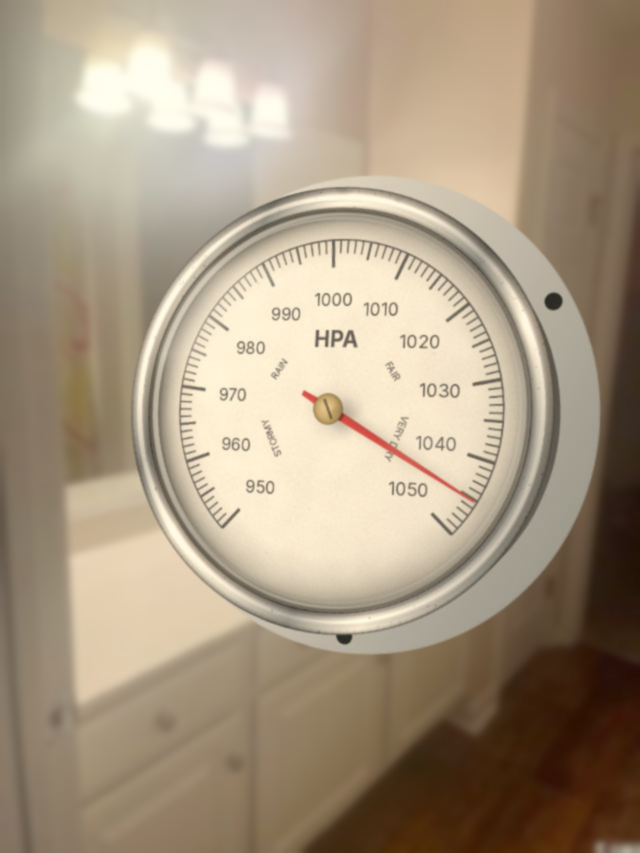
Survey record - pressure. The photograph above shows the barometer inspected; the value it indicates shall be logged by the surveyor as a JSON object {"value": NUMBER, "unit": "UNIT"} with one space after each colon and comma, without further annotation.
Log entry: {"value": 1045, "unit": "hPa"}
